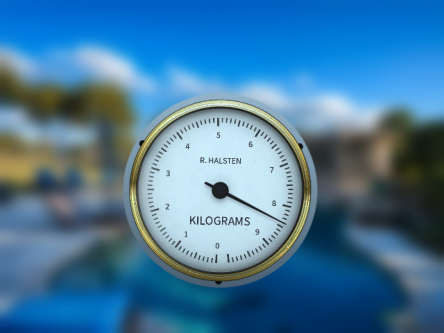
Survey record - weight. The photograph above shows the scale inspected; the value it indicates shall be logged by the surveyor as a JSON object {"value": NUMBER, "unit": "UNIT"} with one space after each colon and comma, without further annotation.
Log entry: {"value": 8.4, "unit": "kg"}
